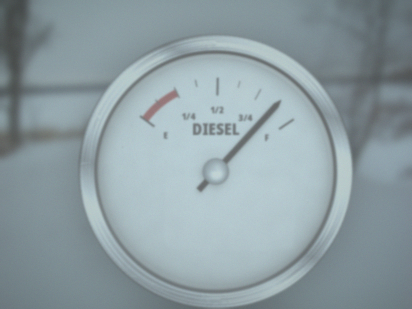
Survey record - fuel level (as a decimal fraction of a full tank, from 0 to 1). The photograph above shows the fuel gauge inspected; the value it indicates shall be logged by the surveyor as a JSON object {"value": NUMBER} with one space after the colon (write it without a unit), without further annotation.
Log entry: {"value": 0.875}
